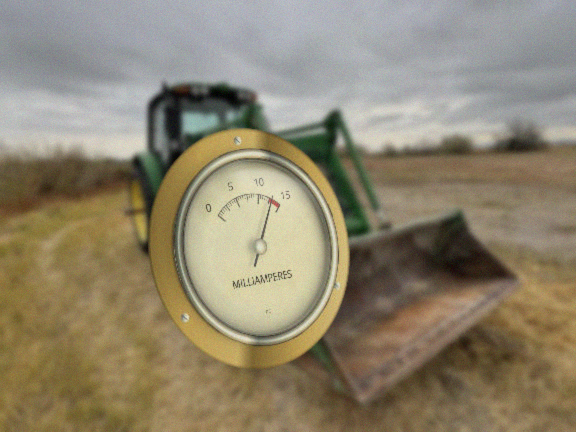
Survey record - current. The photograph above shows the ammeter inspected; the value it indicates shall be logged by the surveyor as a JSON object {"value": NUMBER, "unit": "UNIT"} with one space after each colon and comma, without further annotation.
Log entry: {"value": 12.5, "unit": "mA"}
